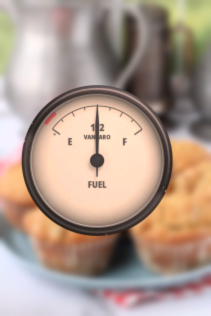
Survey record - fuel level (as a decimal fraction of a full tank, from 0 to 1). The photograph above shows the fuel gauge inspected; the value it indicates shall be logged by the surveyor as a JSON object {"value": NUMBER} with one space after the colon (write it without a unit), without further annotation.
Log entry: {"value": 0.5}
